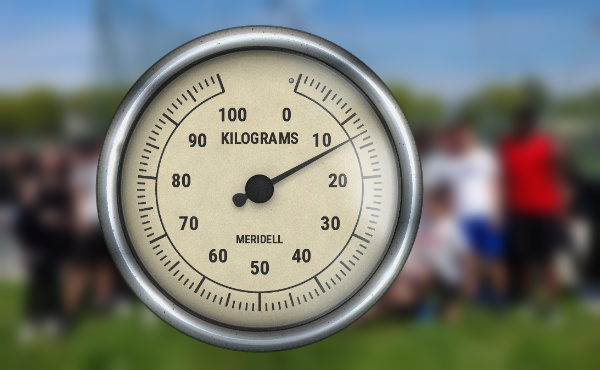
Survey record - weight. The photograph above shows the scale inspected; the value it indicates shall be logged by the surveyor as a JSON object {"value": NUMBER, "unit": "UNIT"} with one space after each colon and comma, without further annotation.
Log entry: {"value": 13, "unit": "kg"}
